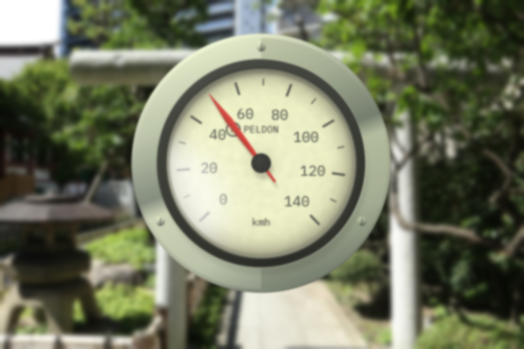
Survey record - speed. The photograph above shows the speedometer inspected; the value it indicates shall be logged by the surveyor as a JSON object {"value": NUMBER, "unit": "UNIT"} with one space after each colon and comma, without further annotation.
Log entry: {"value": 50, "unit": "km/h"}
